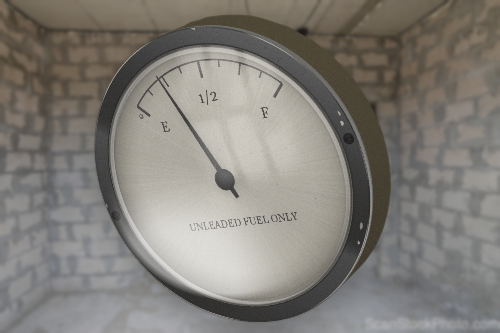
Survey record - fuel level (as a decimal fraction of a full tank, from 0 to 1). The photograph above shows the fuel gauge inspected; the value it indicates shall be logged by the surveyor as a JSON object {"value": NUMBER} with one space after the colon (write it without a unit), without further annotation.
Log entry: {"value": 0.25}
